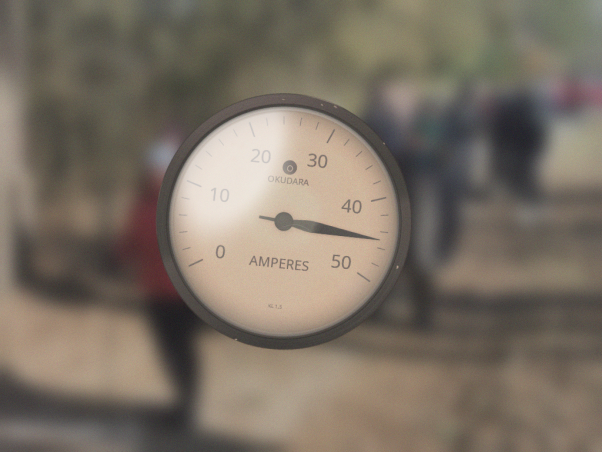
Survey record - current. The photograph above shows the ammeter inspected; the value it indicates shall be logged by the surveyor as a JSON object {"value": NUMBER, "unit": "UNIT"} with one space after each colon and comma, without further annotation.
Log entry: {"value": 45, "unit": "A"}
